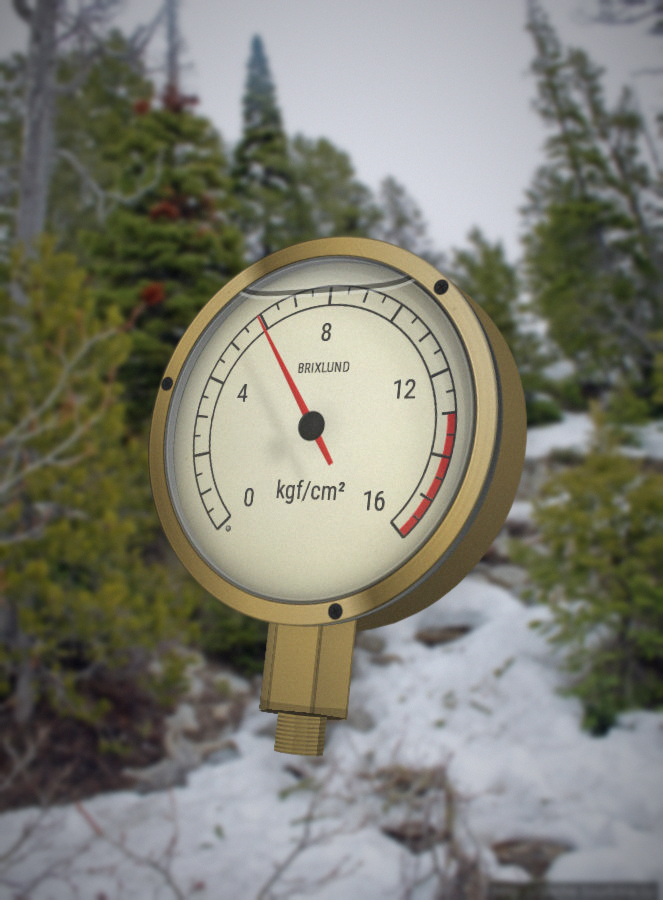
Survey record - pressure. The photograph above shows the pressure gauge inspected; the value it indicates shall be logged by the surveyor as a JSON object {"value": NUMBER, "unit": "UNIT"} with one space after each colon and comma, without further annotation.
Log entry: {"value": 6, "unit": "kg/cm²"}
